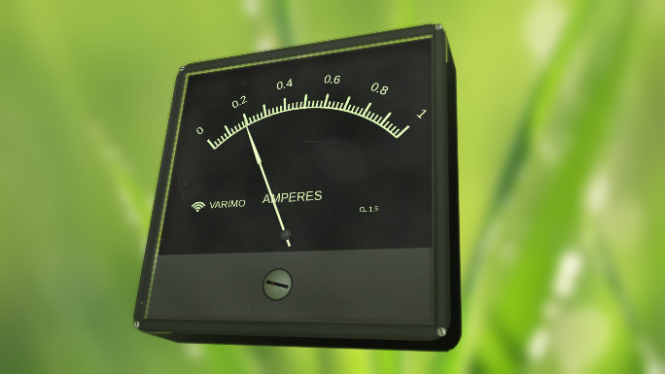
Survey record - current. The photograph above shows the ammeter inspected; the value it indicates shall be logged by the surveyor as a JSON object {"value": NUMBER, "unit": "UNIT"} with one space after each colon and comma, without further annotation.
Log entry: {"value": 0.2, "unit": "A"}
